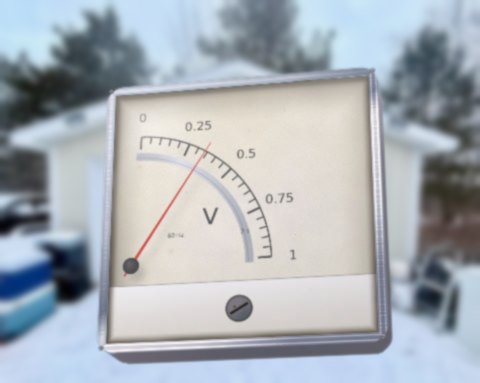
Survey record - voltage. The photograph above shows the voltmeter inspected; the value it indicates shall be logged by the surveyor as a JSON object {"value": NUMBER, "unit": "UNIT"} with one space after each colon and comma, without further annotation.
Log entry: {"value": 0.35, "unit": "V"}
